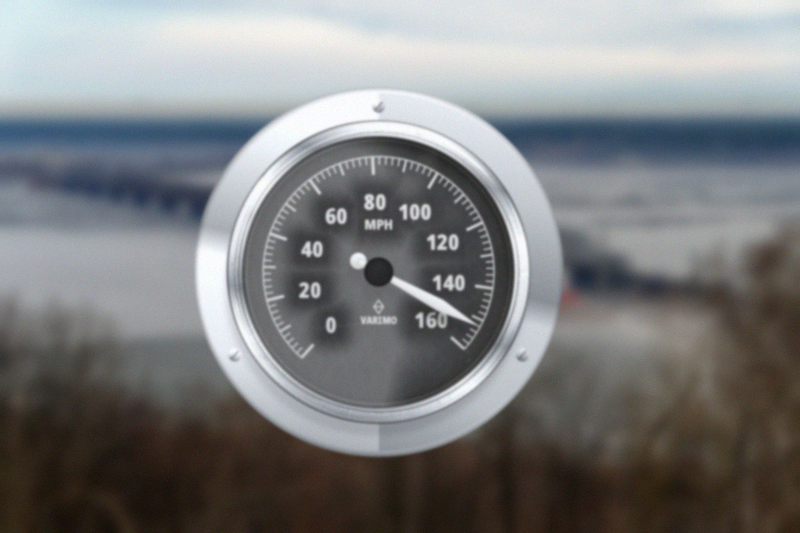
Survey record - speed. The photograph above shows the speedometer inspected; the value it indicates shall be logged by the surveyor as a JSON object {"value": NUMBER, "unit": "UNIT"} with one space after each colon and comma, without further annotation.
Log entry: {"value": 152, "unit": "mph"}
